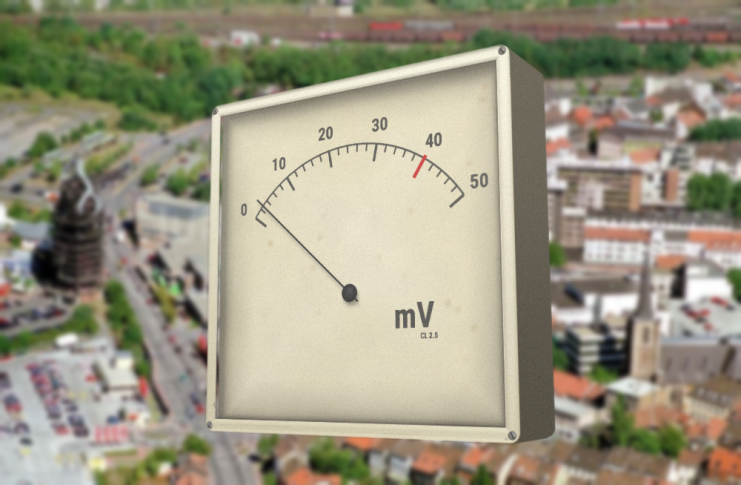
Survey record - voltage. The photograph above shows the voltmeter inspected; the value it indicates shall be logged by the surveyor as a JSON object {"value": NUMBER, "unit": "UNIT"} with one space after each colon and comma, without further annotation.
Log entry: {"value": 3, "unit": "mV"}
